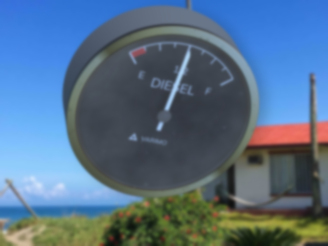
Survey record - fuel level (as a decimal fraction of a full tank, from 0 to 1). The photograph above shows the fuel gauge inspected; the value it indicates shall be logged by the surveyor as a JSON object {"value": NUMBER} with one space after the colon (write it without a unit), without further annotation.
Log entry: {"value": 0.5}
